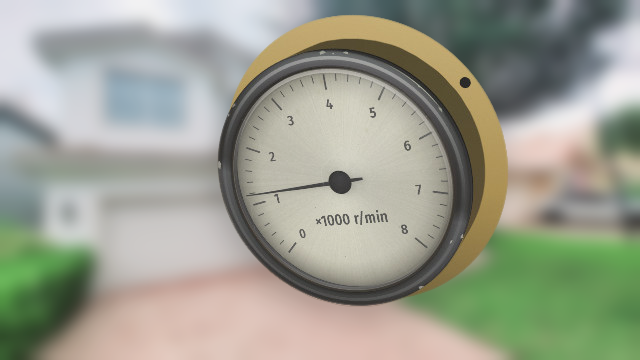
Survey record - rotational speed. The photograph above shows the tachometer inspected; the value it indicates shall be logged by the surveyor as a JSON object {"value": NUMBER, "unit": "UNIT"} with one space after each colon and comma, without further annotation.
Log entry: {"value": 1200, "unit": "rpm"}
